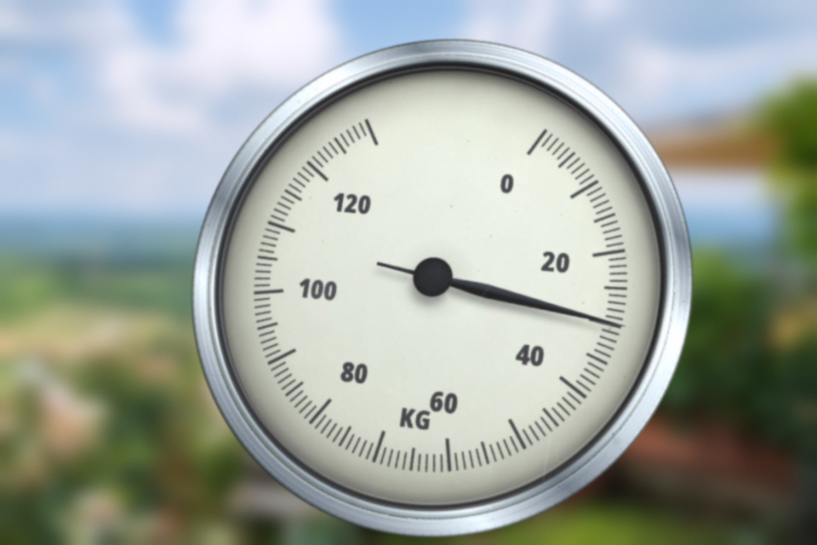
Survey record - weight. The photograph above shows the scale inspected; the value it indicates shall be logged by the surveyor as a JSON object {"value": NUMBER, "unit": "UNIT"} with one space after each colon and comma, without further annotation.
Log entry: {"value": 30, "unit": "kg"}
